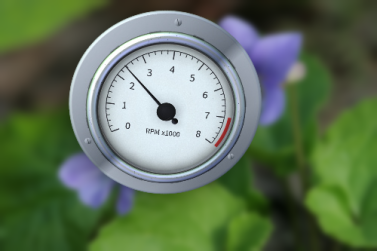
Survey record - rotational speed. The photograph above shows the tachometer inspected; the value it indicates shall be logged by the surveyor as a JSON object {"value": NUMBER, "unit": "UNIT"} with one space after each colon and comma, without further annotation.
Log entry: {"value": 2400, "unit": "rpm"}
